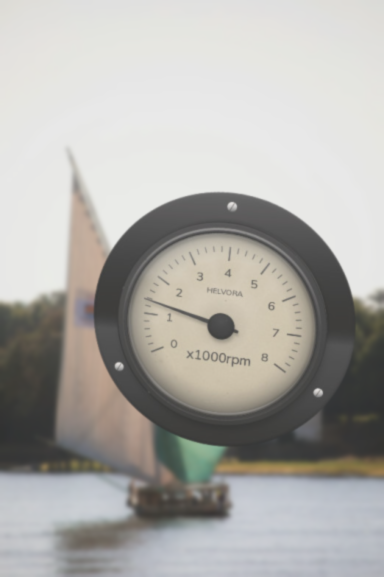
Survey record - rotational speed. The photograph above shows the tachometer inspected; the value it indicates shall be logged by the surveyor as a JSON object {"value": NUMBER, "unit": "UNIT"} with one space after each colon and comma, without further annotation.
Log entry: {"value": 1400, "unit": "rpm"}
